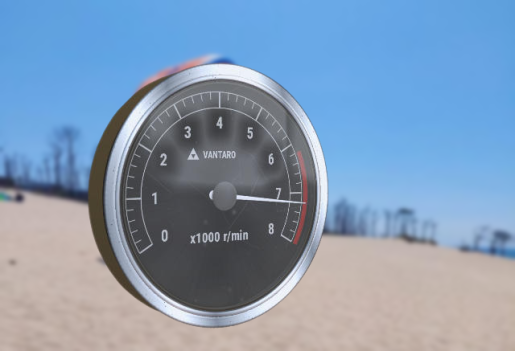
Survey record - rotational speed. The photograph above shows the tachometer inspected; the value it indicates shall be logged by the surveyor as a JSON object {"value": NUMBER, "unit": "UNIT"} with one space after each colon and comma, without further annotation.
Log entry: {"value": 7200, "unit": "rpm"}
